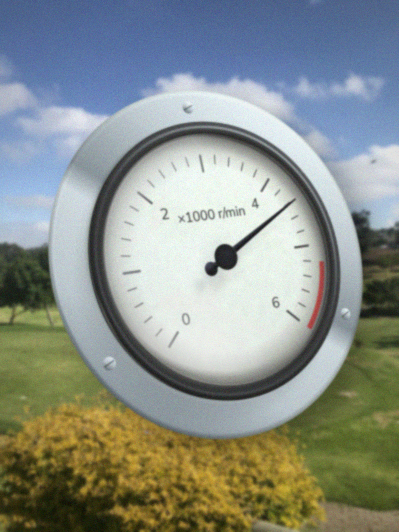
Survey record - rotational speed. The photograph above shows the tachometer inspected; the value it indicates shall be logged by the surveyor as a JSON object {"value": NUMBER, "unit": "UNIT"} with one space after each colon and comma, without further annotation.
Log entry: {"value": 4400, "unit": "rpm"}
